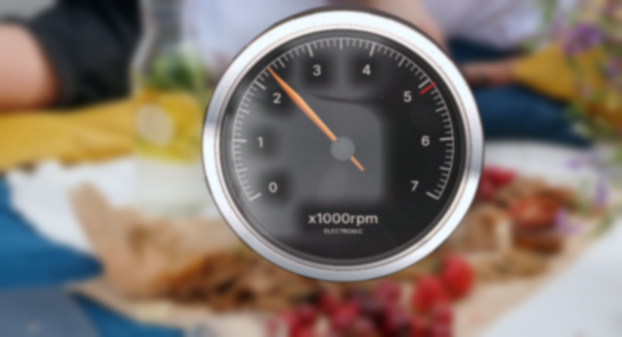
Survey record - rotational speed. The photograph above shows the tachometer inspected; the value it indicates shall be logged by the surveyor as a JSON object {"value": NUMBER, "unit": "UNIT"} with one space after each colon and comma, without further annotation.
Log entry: {"value": 2300, "unit": "rpm"}
